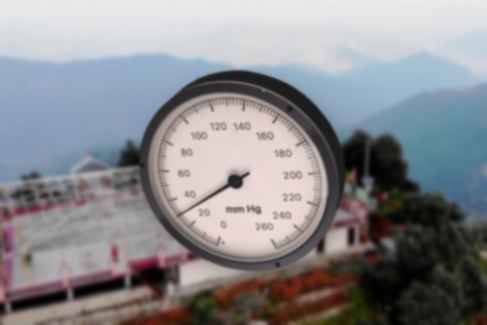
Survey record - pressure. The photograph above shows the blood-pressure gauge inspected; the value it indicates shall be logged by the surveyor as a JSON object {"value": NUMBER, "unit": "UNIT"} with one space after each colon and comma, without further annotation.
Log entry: {"value": 30, "unit": "mmHg"}
